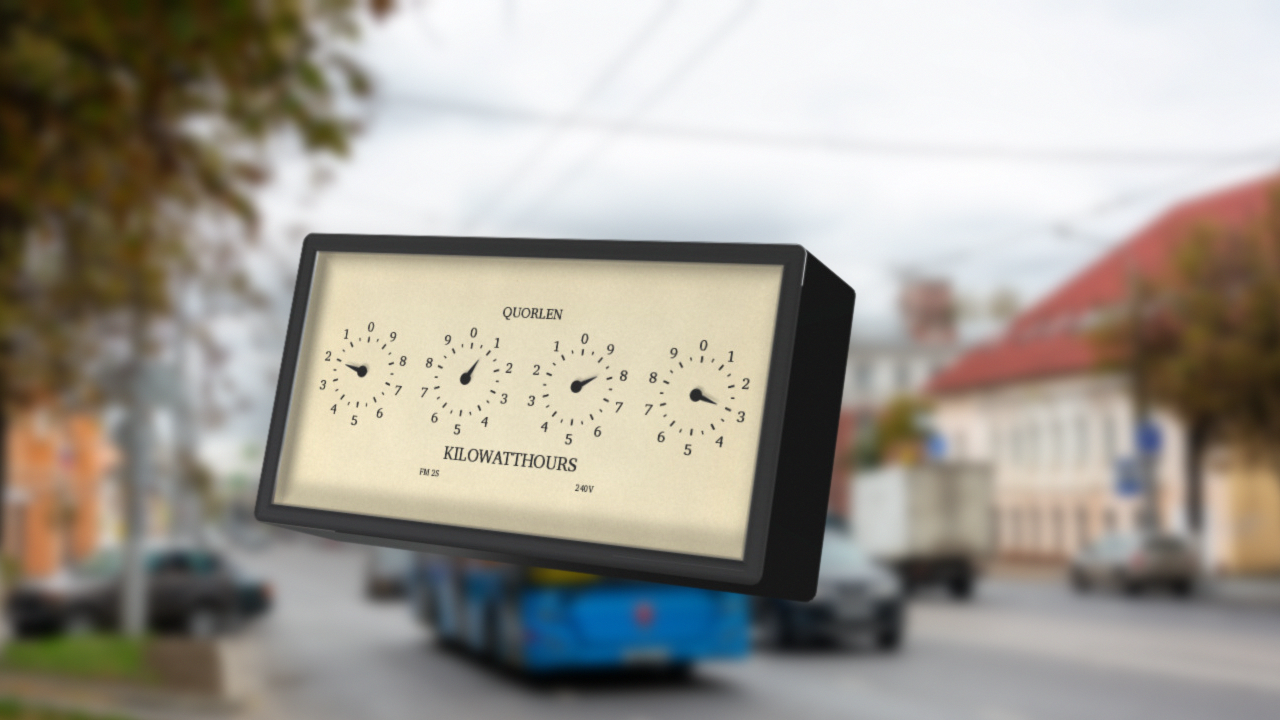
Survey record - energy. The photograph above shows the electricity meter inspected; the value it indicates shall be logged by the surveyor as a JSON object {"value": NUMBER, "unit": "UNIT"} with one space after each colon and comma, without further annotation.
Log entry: {"value": 2083, "unit": "kWh"}
